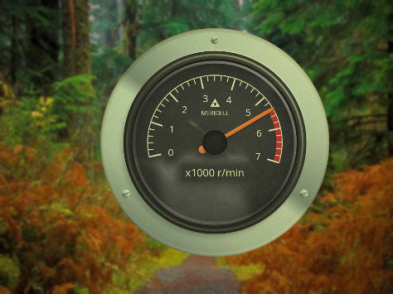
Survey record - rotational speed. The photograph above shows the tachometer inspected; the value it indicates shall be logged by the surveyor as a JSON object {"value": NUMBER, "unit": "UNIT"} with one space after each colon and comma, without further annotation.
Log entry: {"value": 5400, "unit": "rpm"}
